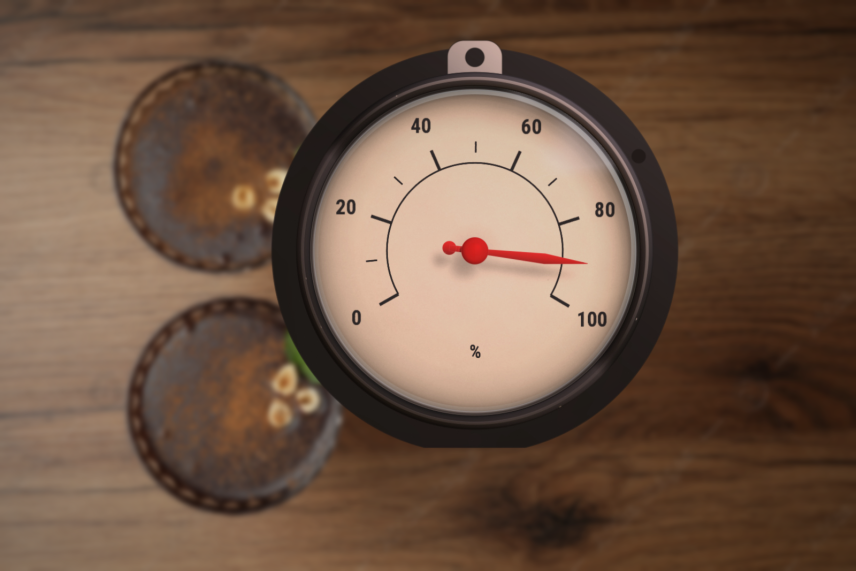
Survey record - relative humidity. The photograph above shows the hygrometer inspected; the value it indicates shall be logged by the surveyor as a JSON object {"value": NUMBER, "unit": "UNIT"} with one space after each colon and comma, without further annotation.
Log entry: {"value": 90, "unit": "%"}
